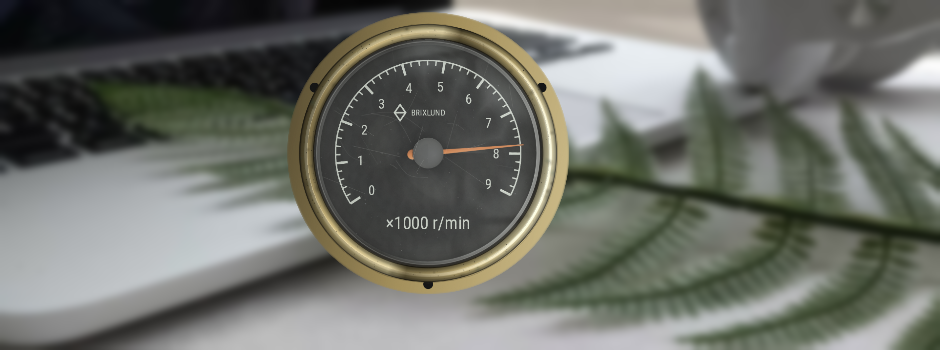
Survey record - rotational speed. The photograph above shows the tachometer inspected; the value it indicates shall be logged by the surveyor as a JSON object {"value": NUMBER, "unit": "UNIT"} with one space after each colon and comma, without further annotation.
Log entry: {"value": 7800, "unit": "rpm"}
